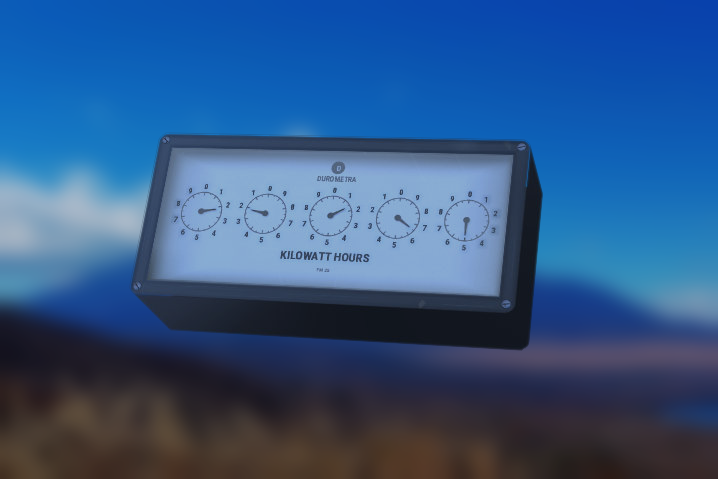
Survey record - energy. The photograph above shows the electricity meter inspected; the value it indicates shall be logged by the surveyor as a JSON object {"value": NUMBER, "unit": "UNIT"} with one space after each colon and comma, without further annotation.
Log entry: {"value": 22165, "unit": "kWh"}
